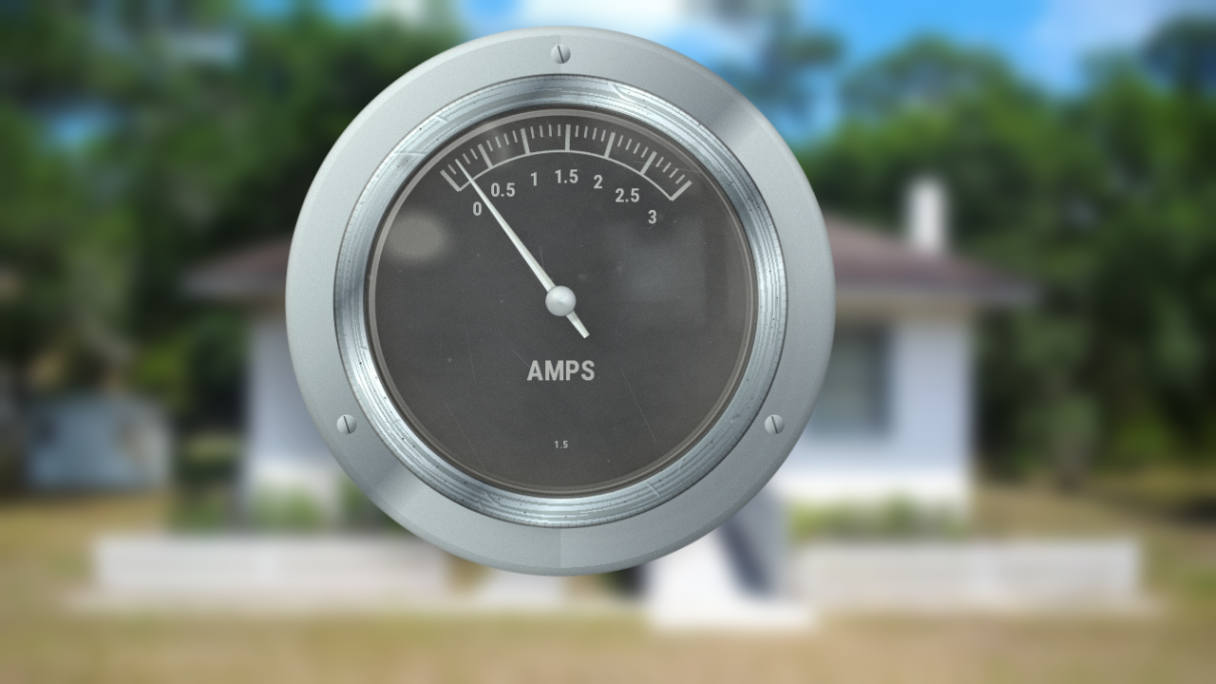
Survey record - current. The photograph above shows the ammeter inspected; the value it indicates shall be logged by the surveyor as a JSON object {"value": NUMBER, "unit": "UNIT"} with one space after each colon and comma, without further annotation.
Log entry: {"value": 0.2, "unit": "A"}
